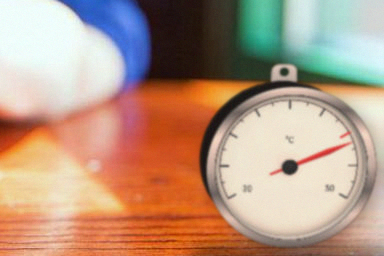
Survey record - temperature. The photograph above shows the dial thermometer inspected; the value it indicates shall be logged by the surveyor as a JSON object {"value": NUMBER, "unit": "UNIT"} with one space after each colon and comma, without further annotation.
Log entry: {"value": 32.5, "unit": "°C"}
